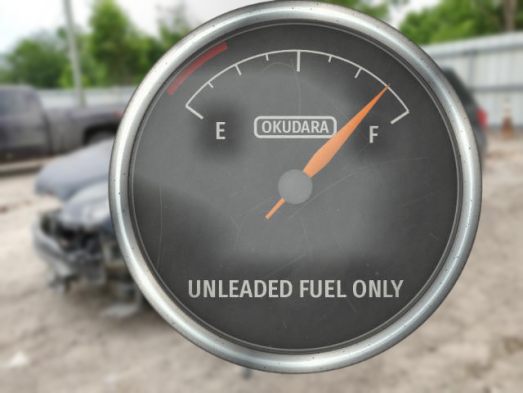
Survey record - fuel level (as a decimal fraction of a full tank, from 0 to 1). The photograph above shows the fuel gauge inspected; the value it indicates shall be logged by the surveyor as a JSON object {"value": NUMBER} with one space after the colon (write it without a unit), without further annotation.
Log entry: {"value": 0.875}
